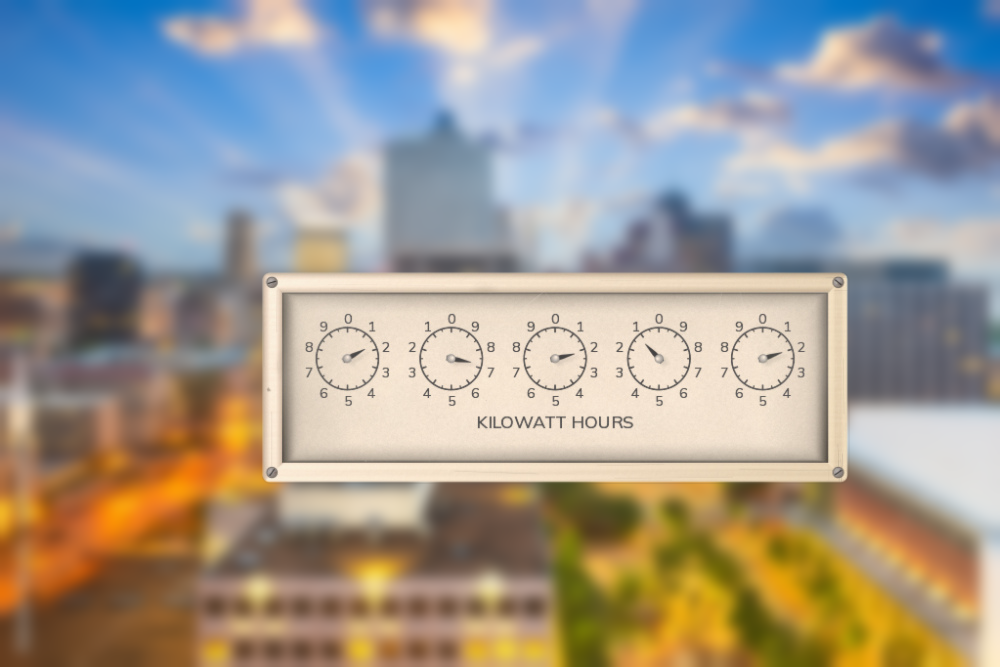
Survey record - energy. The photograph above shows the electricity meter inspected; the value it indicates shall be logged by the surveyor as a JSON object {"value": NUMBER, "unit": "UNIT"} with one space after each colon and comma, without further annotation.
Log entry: {"value": 17212, "unit": "kWh"}
